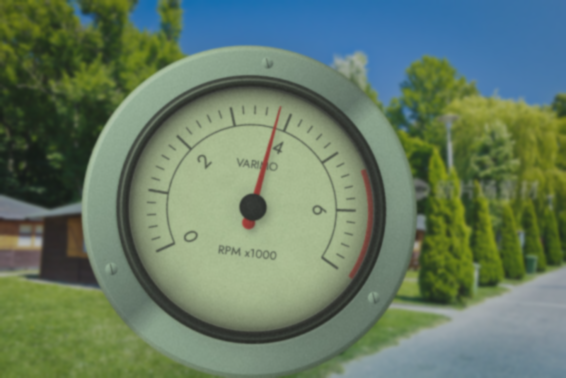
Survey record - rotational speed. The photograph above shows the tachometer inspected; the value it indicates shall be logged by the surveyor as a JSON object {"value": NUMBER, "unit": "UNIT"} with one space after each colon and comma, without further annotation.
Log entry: {"value": 3800, "unit": "rpm"}
